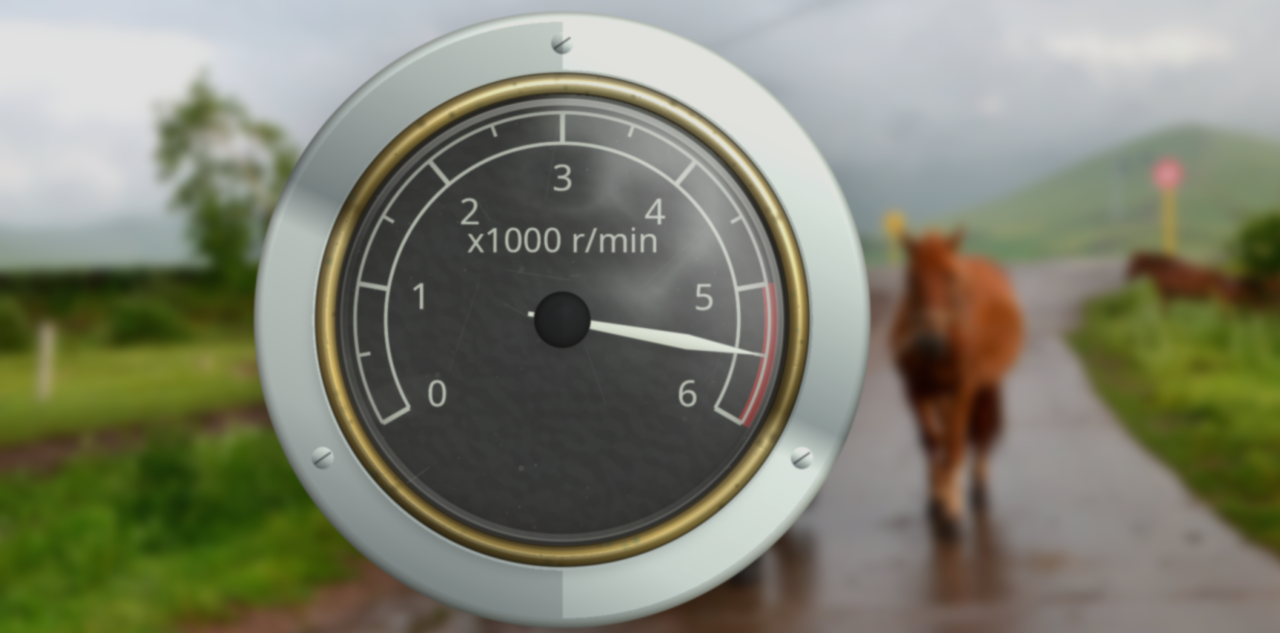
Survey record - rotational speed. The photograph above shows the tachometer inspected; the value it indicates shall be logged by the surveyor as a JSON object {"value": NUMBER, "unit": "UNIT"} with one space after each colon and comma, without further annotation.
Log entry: {"value": 5500, "unit": "rpm"}
